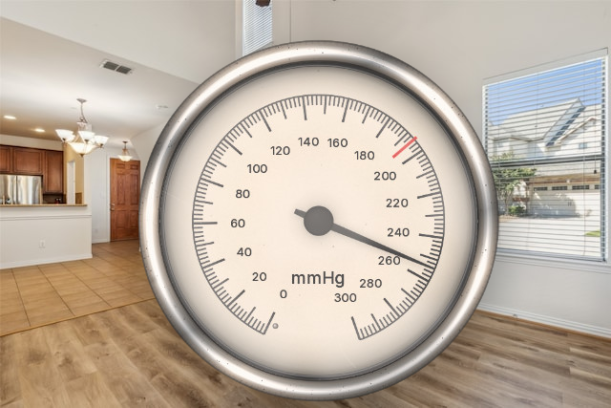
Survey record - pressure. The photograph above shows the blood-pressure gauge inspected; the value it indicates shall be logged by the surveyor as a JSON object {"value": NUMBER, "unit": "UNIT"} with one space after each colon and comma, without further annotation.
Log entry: {"value": 254, "unit": "mmHg"}
